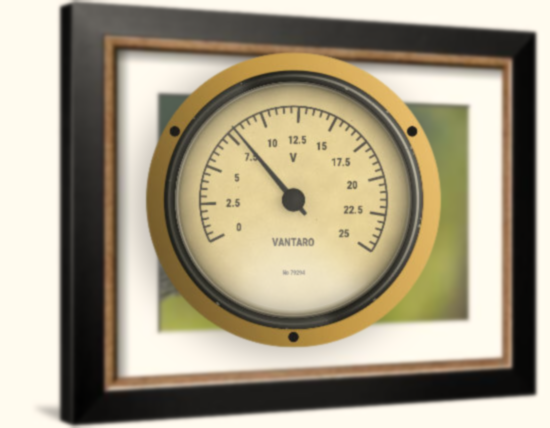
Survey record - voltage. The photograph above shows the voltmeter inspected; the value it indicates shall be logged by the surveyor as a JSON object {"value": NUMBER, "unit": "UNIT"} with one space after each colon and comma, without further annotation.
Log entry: {"value": 8, "unit": "V"}
